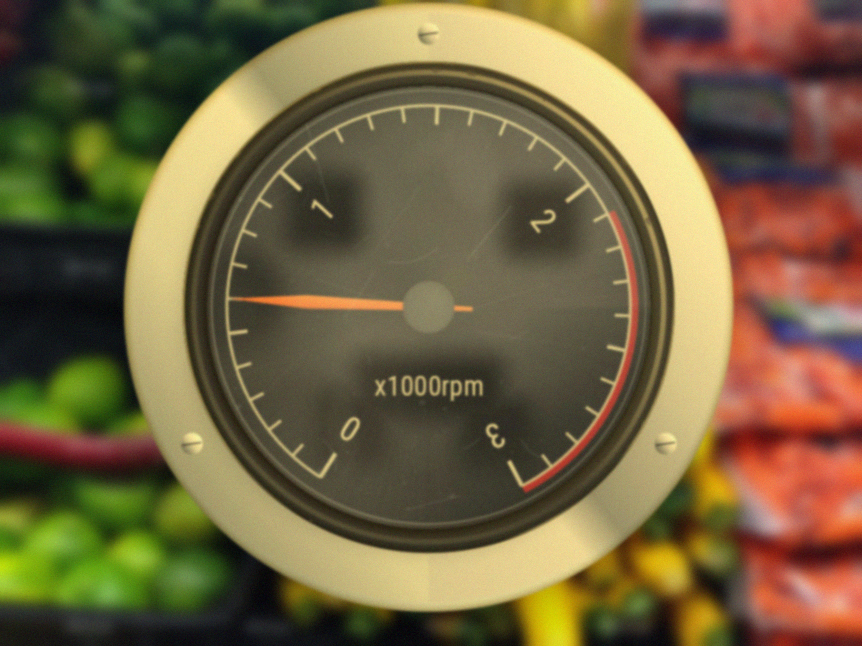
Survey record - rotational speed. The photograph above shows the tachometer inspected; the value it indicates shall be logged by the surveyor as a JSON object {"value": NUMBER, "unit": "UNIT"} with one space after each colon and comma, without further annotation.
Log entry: {"value": 600, "unit": "rpm"}
